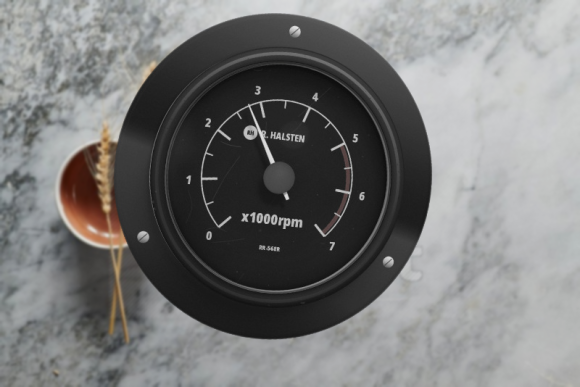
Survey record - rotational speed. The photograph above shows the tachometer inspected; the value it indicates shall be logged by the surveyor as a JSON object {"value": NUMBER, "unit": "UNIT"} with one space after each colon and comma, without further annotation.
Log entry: {"value": 2750, "unit": "rpm"}
